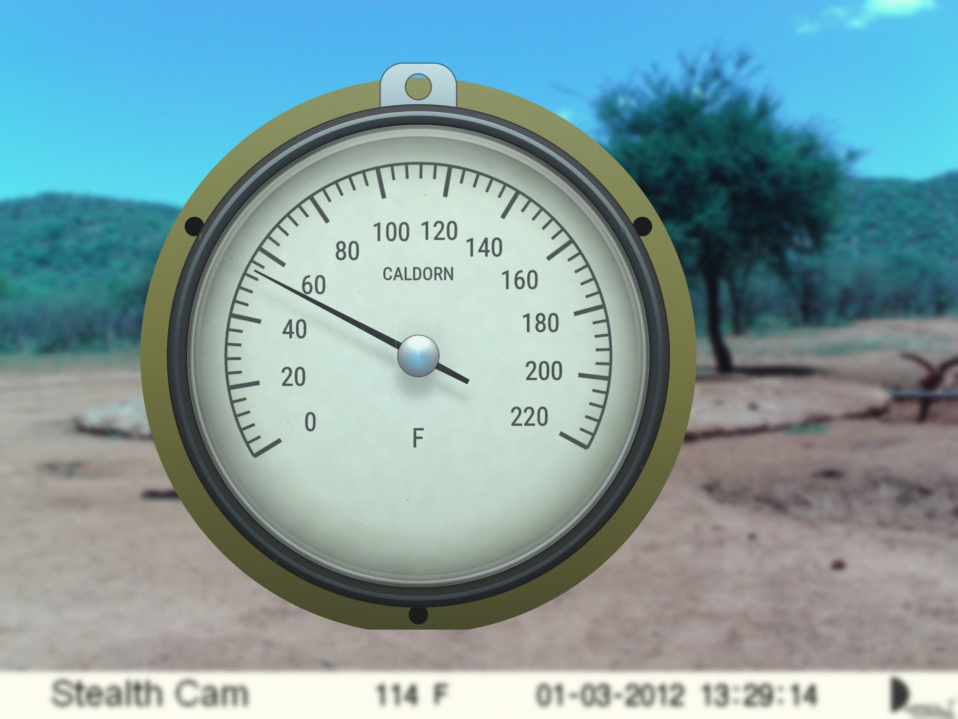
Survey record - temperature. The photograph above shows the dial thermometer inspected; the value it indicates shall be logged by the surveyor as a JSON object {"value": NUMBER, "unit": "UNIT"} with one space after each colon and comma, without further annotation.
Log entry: {"value": 54, "unit": "°F"}
